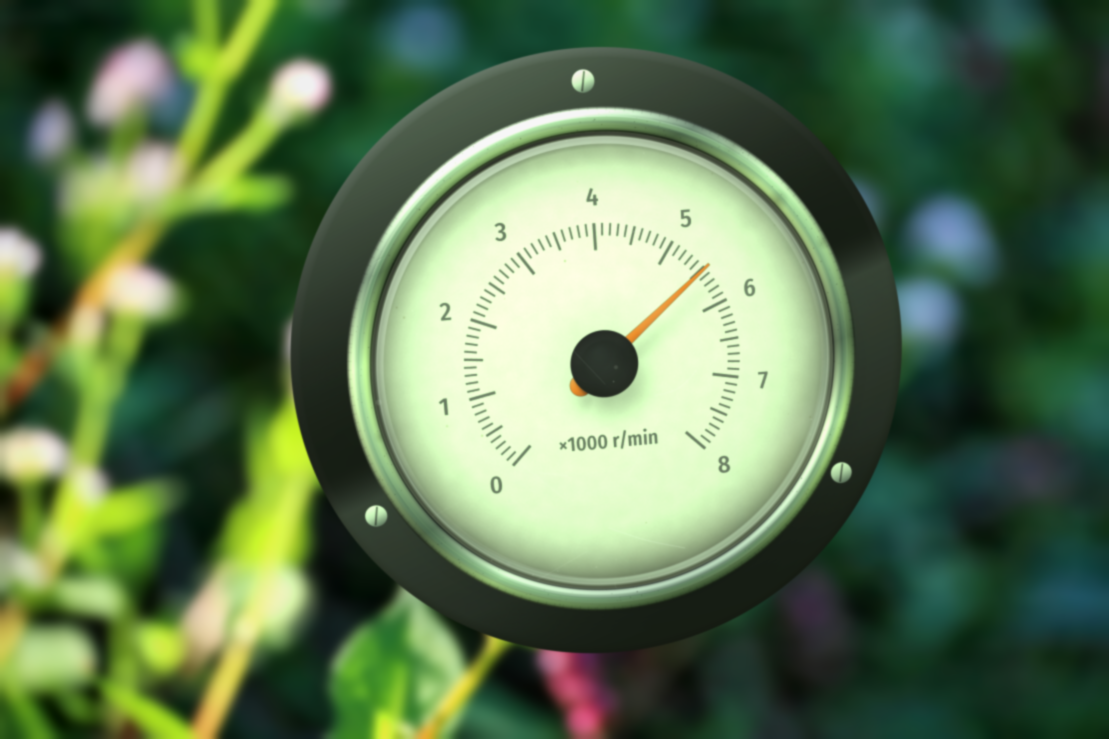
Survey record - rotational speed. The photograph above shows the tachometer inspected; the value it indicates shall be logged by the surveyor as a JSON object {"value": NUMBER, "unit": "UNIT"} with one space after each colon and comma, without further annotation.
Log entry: {"value": 5500, "unit": "rpm"}
